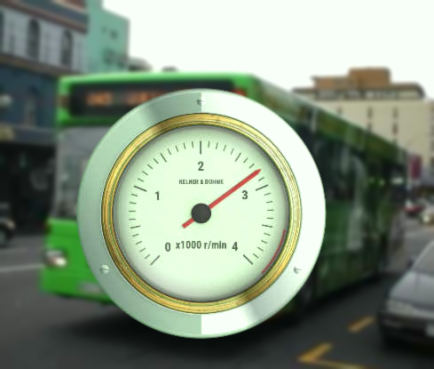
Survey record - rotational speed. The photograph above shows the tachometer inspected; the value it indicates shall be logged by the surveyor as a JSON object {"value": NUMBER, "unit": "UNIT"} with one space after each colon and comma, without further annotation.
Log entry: {"value": 2800, "unit": "rpm"}
